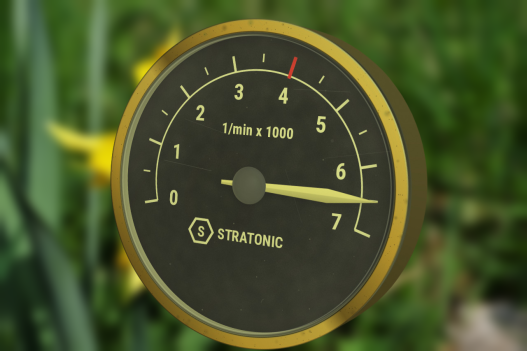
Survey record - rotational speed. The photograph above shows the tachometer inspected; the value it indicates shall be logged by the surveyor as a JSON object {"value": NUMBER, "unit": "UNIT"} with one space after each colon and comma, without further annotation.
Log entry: {"value": 6500, "unit": "rpm"}
